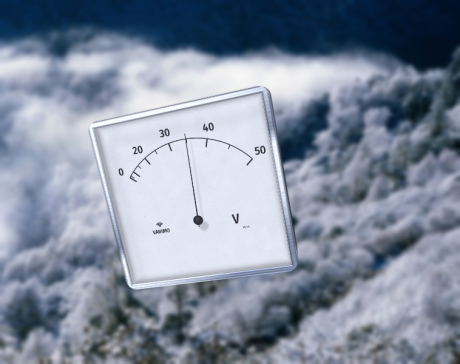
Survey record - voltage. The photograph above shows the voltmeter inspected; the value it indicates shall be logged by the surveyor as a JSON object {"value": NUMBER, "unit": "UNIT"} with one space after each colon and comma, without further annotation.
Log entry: {"value": 35, "unit": "V"}
